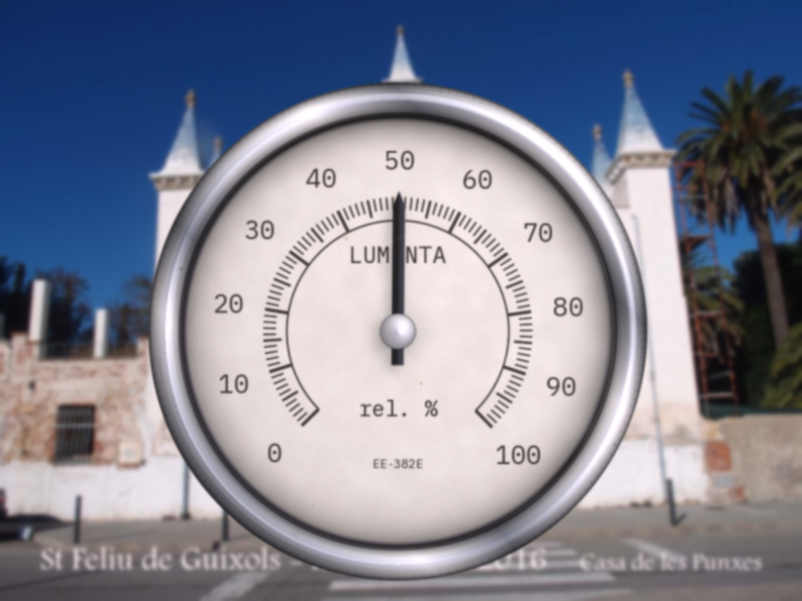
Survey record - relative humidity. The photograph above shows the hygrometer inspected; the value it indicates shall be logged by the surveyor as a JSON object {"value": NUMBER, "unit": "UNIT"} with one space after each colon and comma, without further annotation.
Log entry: {"value": 50, "unit": "%"}
